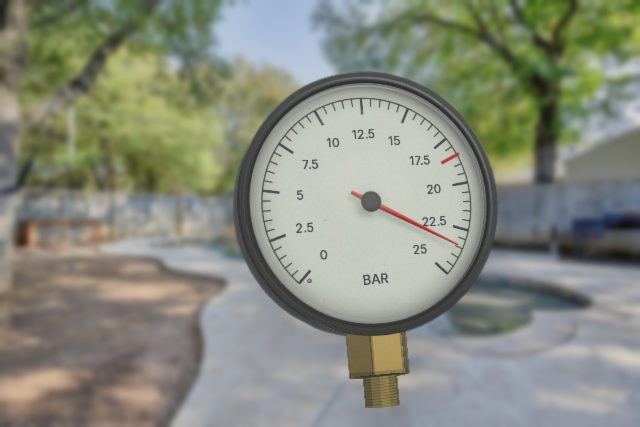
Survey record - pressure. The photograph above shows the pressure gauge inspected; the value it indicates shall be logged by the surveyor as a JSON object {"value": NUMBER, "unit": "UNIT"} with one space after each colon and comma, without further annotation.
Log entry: {"value": 23.5, "unit": "bar"}
